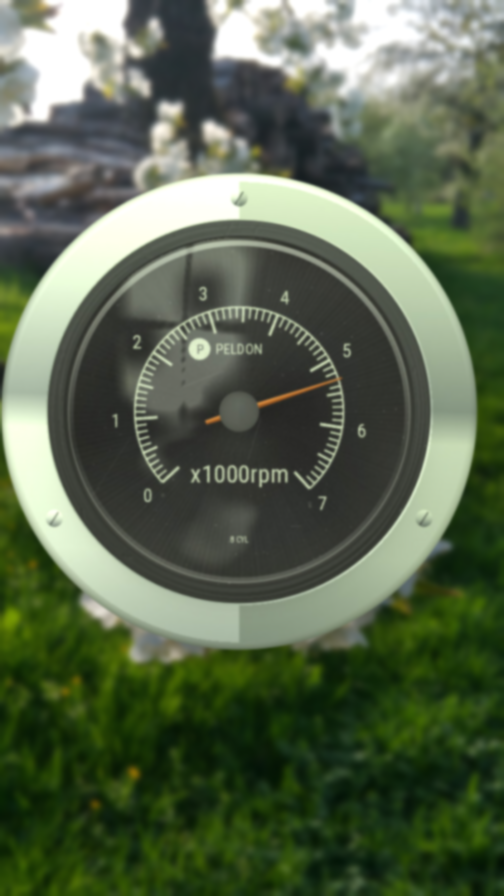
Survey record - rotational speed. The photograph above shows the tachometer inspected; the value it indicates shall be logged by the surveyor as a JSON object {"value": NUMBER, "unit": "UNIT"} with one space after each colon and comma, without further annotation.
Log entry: {"value": 5300, "unit": "rpm"}
